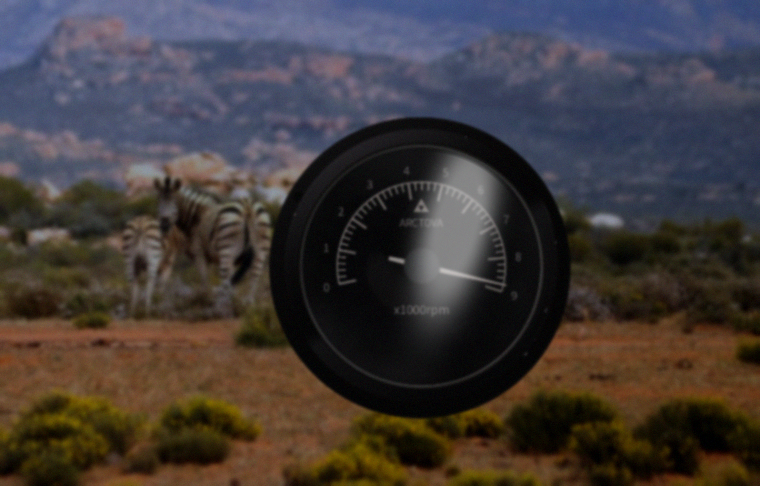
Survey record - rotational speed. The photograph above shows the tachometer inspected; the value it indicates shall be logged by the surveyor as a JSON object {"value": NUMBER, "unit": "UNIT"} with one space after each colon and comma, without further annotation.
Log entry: {"value": 8800, "unit": "rpm"}
